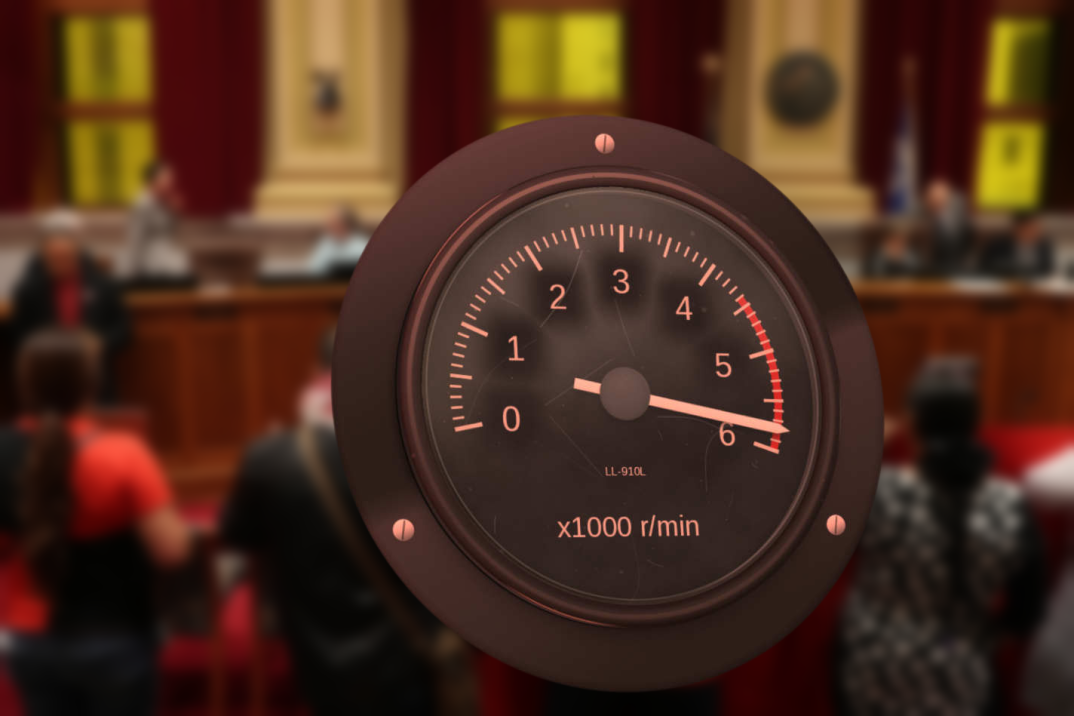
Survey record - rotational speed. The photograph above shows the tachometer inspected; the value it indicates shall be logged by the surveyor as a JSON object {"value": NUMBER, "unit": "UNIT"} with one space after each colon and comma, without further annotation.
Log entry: {"value": 5800, "unit": "rpm"}
